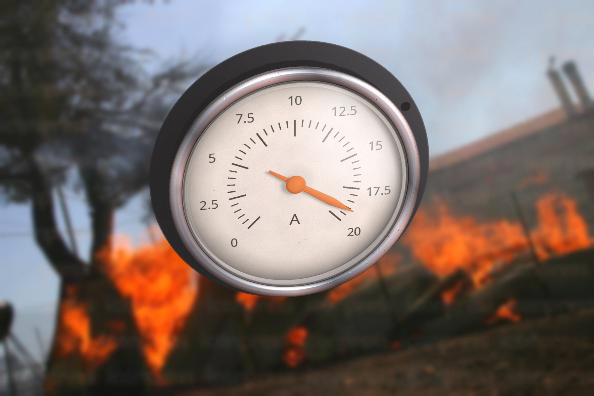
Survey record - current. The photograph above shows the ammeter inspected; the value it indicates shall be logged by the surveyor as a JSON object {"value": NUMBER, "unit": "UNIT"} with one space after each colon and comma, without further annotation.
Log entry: {"value": 19, "unit": "A"}
